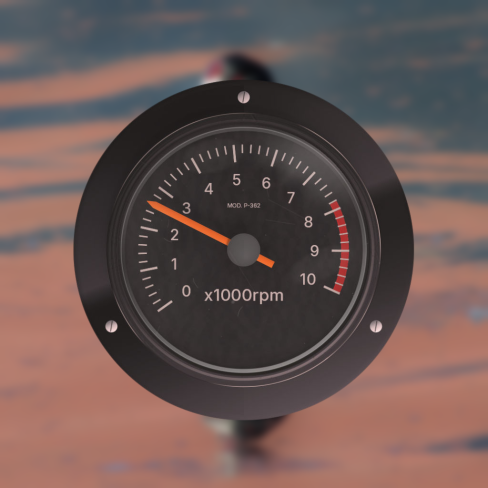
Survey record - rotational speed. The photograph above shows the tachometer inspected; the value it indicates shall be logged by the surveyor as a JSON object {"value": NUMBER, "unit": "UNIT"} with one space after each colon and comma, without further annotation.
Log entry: {"value": 2600, "unit": "rpm"}
